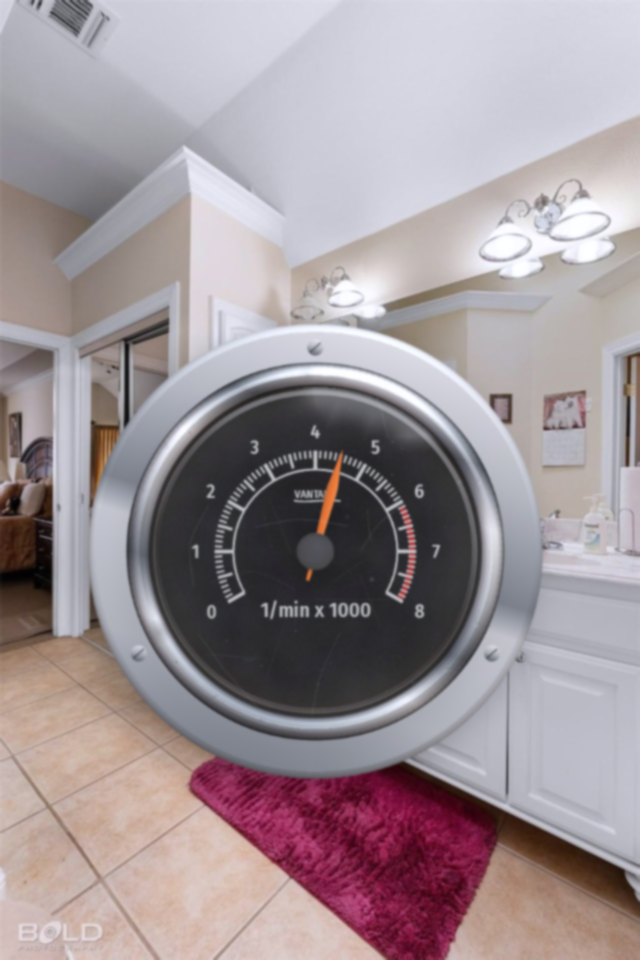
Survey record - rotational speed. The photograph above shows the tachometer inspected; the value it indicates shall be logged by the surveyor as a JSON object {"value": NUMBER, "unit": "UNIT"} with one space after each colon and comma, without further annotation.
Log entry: {"value": 4500, "unit": "rpm"}
